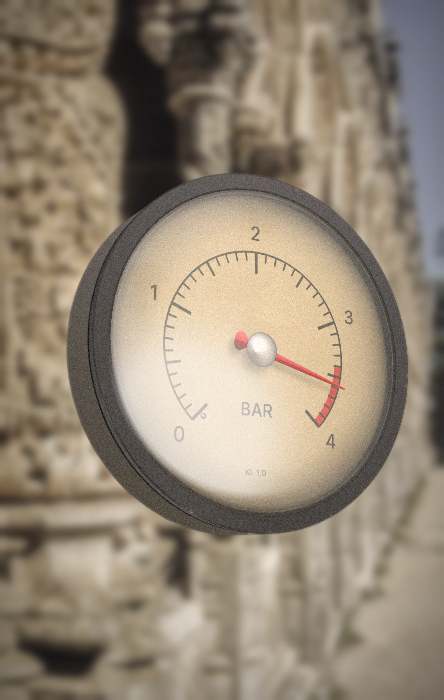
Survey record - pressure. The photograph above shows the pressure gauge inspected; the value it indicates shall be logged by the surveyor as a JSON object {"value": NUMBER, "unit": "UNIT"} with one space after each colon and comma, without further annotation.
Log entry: {"value": 3.6, "unit": "bar"}
